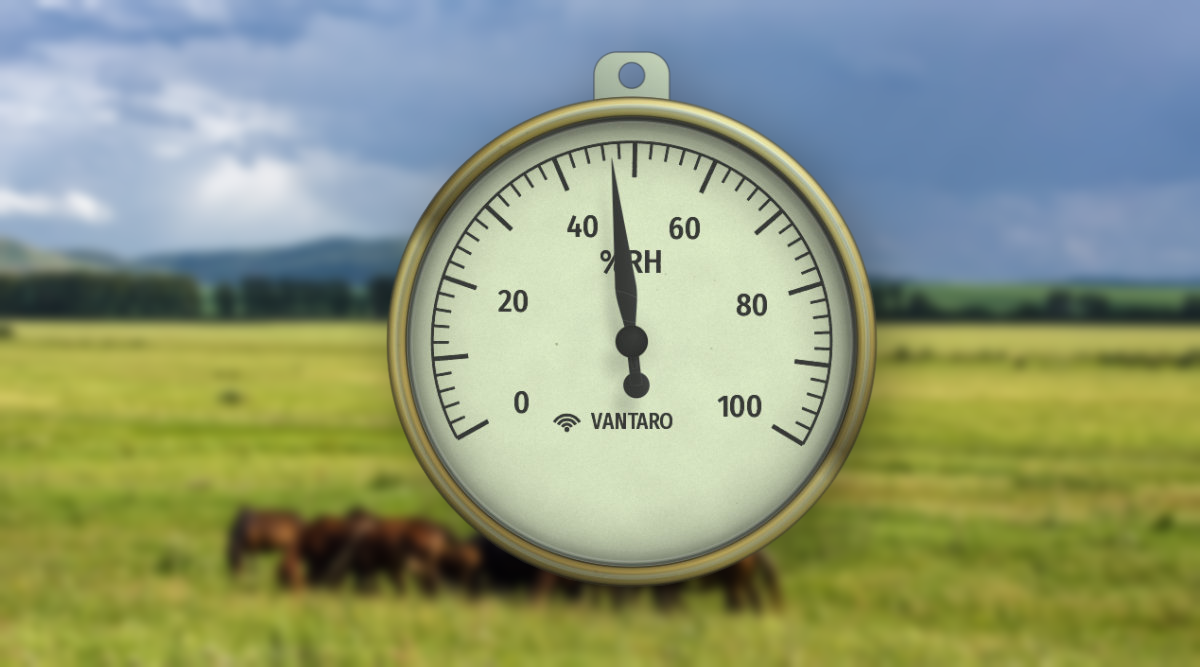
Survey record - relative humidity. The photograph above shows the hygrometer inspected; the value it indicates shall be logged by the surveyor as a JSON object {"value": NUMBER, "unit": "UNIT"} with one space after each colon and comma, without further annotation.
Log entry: {"value": 47, "unit": "%"}
